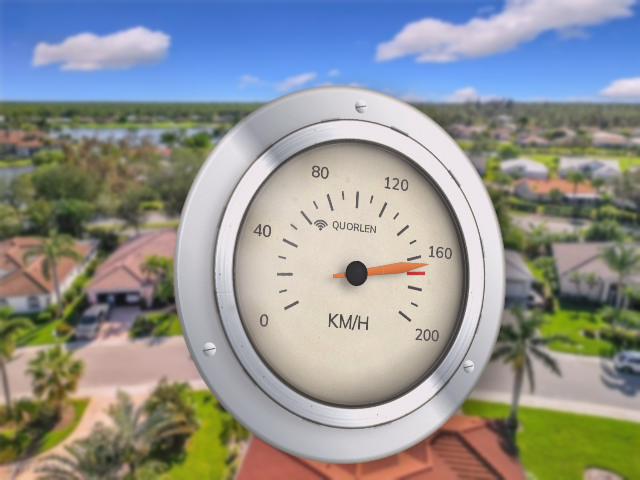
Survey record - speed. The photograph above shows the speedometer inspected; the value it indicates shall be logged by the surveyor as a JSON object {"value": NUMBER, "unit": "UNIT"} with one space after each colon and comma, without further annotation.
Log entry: {"value": 165, "unit": "km/h"}
